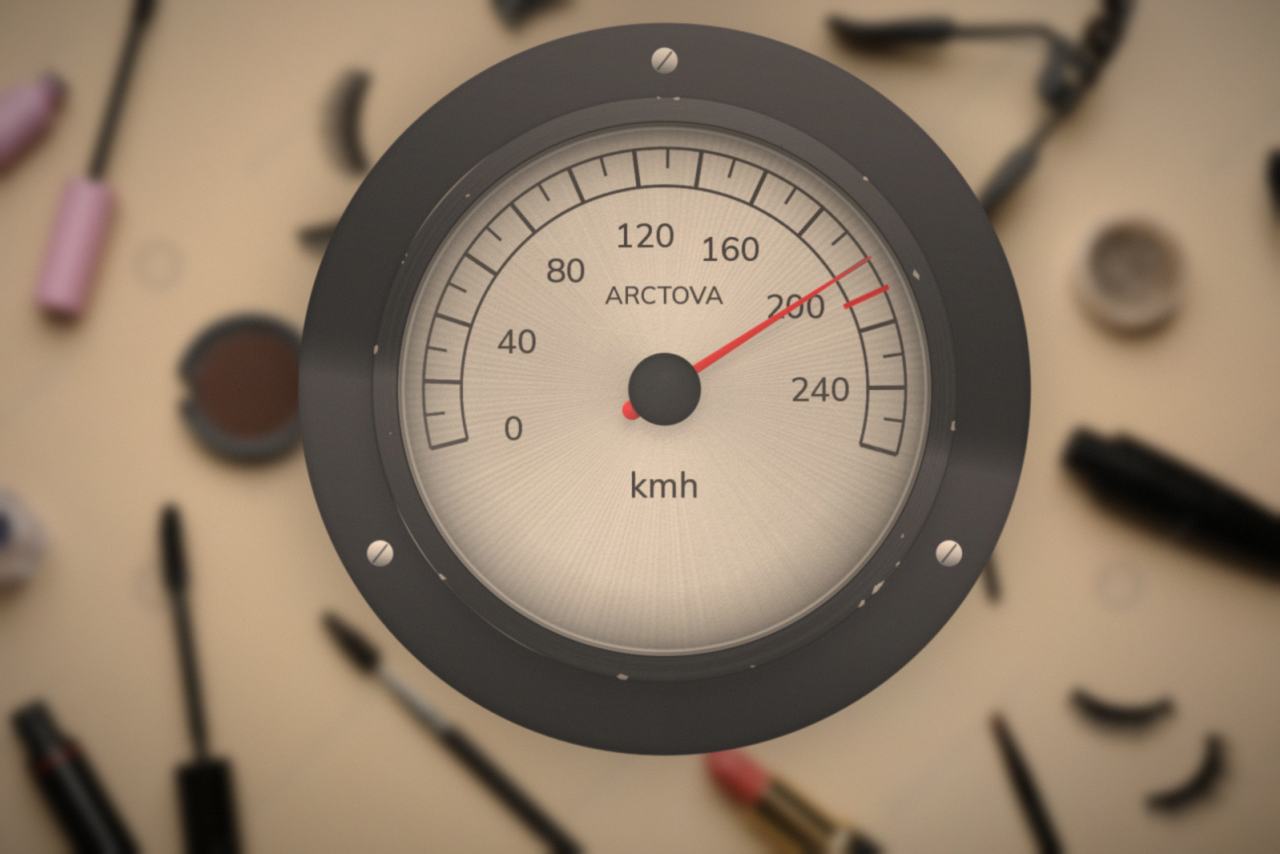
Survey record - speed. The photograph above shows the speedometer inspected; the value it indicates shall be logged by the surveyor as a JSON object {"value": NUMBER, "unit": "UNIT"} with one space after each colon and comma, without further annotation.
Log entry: {"value": 200, "unit": "km/h"}
